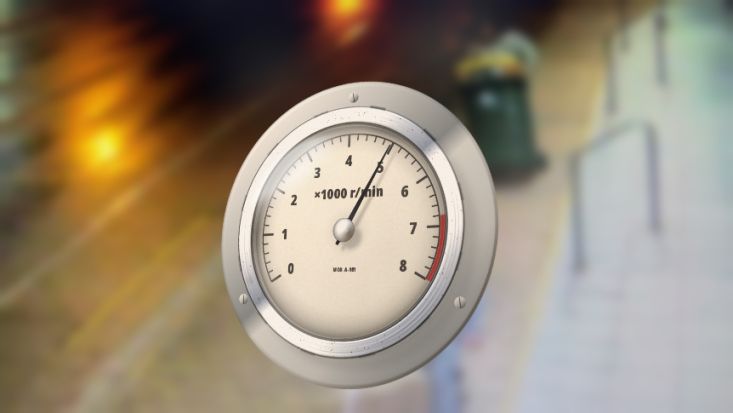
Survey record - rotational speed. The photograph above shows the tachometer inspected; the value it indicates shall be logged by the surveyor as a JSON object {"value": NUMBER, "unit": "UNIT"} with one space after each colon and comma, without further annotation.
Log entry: {"value": 5000, "unit": "rpm"}
